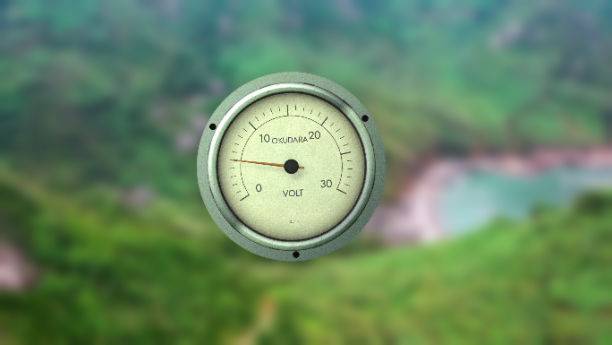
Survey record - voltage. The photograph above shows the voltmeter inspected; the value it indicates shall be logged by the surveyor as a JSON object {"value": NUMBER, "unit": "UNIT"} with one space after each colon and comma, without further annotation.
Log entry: {"value": 5, "unit": "V"}
